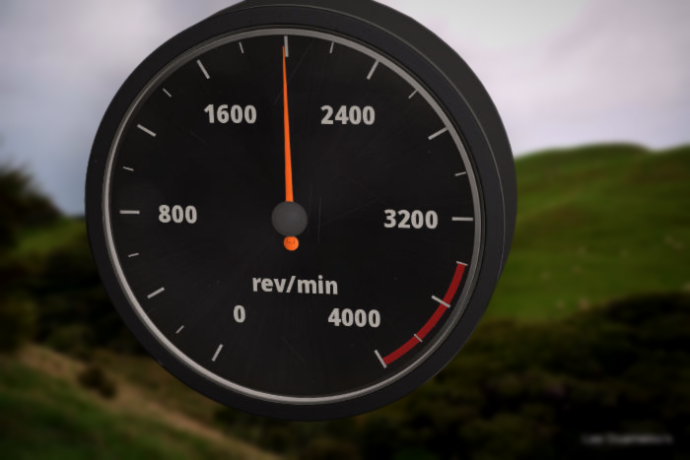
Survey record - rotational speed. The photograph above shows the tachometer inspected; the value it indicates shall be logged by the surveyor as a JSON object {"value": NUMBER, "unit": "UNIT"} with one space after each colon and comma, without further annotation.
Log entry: {"value": 2000, "unit": "rpm"}
